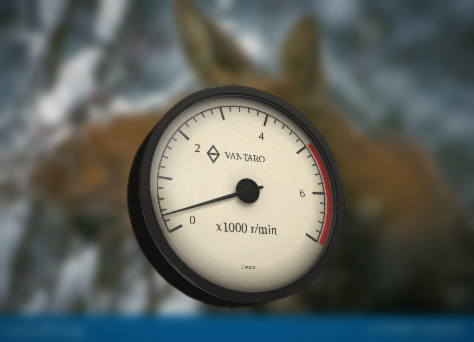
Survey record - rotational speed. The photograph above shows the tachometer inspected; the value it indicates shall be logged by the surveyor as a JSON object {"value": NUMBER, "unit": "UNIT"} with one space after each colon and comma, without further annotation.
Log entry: {"value": 300, "unit": "rpm"}
